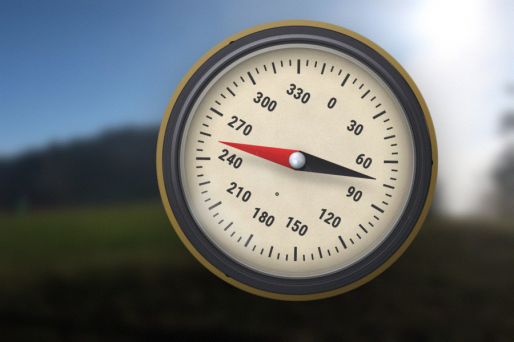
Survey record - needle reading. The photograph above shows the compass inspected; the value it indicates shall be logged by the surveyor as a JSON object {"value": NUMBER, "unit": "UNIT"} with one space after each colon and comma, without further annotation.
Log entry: {"value": 252.5, "unit": "°"}
